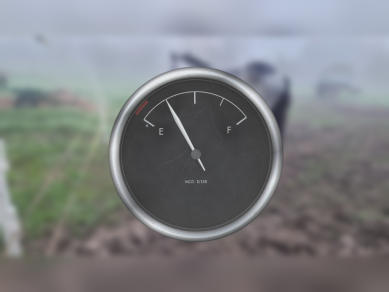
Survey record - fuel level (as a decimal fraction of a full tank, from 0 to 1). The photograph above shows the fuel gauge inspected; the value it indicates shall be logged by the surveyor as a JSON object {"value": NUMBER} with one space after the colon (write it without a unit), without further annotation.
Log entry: {"value": 0.25}
